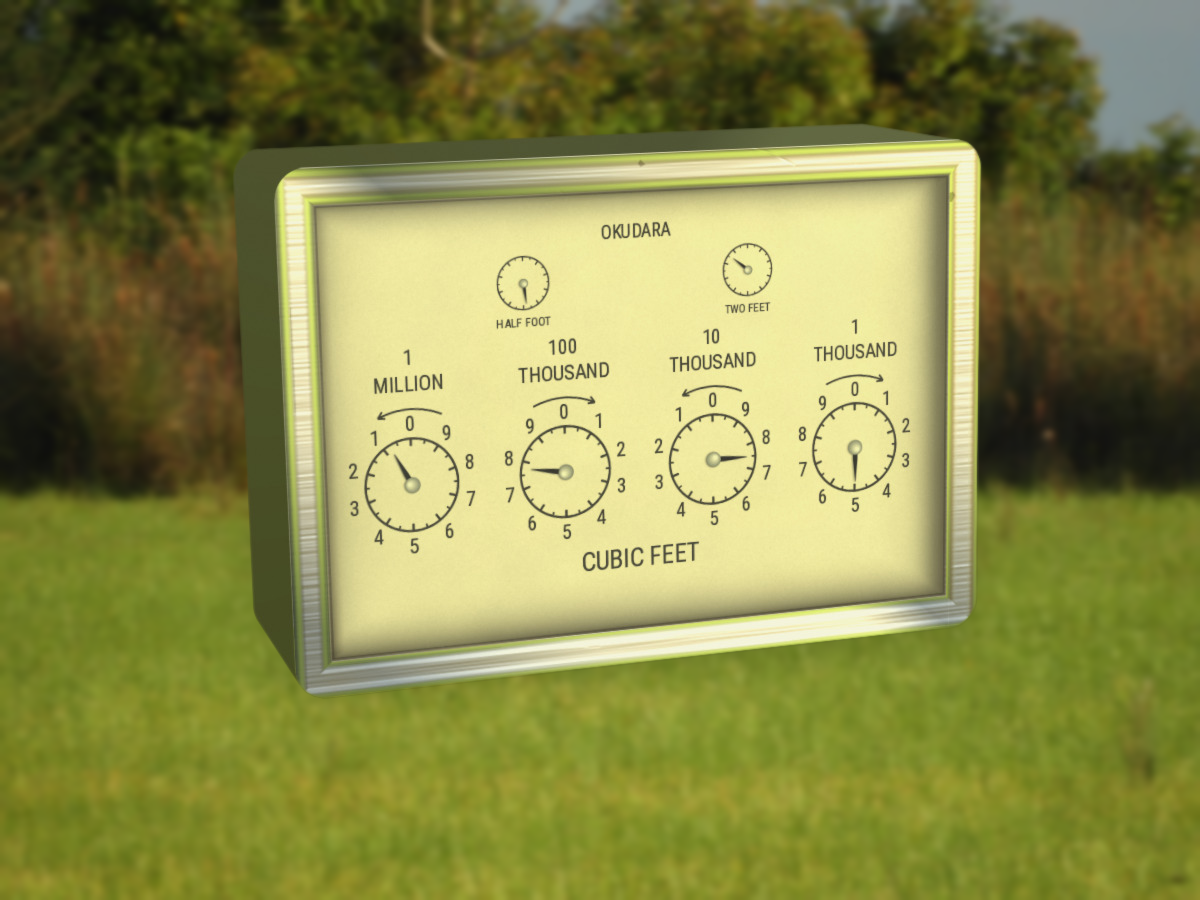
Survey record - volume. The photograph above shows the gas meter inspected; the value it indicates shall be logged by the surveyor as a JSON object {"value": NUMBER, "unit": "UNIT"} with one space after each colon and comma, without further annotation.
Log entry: {"value": 77500, "unit": "ft³"}
